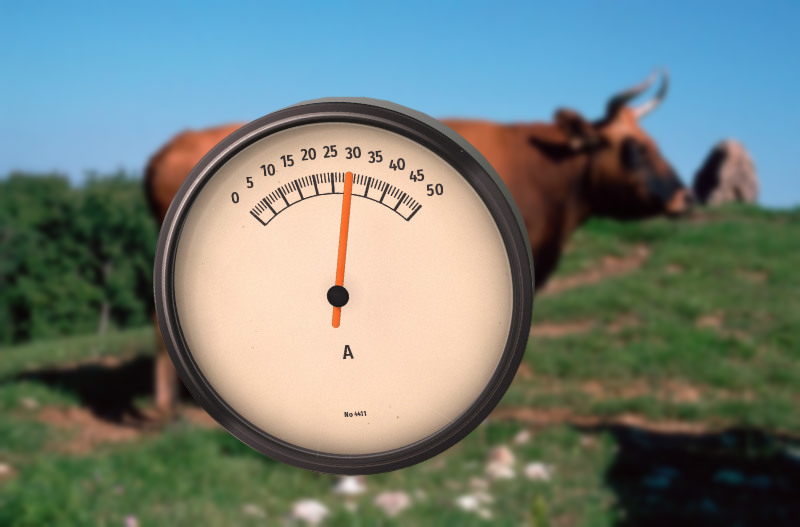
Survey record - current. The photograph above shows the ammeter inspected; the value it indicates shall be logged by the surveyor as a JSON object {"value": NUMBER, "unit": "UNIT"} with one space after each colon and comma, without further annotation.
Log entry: {"value": 30, "unit": "A"}
